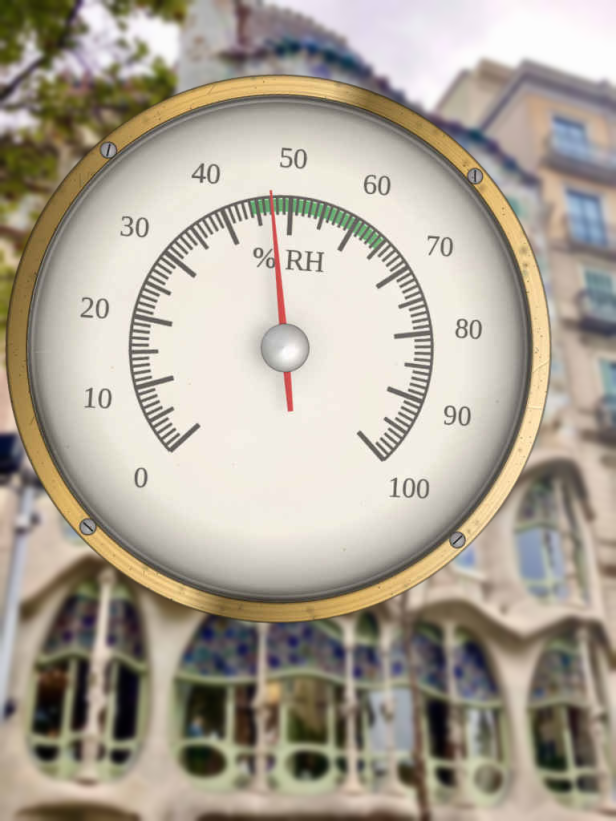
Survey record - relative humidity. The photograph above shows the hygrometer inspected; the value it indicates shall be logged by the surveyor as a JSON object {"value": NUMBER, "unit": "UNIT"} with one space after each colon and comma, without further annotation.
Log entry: {"value": 47, "unit": "%"}
